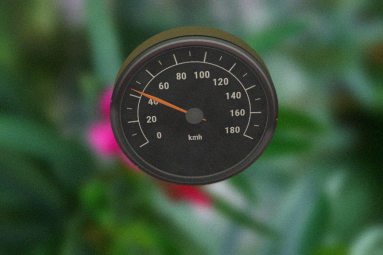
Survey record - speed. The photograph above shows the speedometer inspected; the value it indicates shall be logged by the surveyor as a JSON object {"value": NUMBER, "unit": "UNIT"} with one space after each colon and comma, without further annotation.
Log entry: {"value": 45, "unit": "km/h"}
